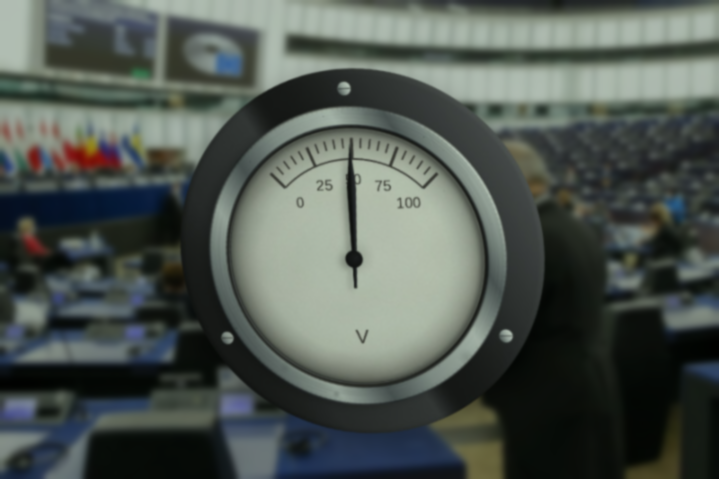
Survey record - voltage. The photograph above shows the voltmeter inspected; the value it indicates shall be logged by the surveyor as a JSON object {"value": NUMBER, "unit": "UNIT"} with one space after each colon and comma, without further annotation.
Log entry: {"value": 50, "unit": "V"}
